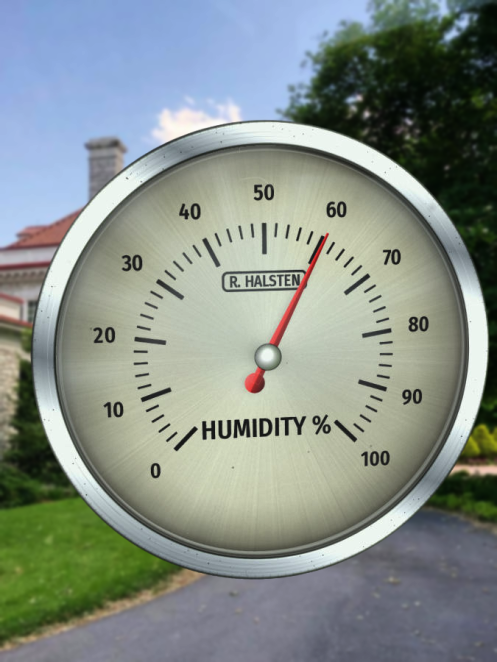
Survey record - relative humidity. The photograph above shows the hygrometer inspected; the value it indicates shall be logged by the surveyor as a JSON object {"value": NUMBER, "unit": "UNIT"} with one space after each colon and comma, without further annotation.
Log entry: {"value": 60, "unit": "%"}
